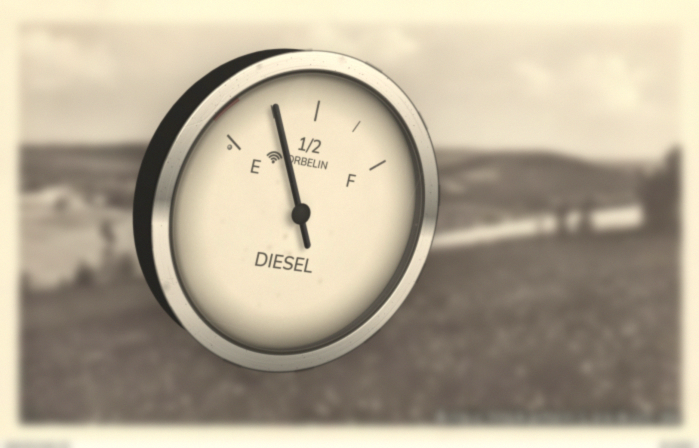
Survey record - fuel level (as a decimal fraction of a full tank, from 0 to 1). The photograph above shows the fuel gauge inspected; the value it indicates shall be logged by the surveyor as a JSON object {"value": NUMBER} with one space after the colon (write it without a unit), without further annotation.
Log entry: {"value": 0.25}
